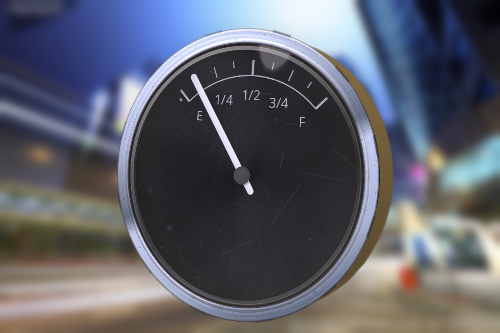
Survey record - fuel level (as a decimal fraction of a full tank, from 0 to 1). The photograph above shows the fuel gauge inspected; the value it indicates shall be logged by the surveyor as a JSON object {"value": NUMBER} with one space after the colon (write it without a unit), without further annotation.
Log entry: {"value": 0.125}
